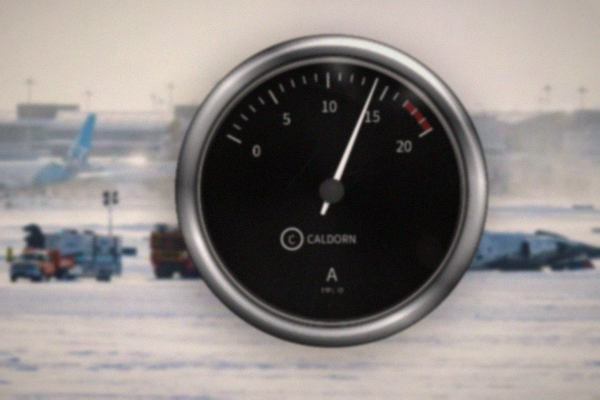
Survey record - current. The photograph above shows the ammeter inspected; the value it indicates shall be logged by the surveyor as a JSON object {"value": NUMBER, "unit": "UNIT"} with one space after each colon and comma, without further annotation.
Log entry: {"value": 14, "unit": "A"}
